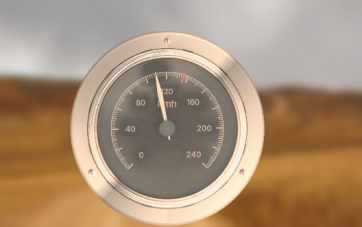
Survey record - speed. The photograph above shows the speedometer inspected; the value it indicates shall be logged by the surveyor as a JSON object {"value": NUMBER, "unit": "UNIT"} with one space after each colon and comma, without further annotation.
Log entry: {"value": 110, "unit": "km/h"}
